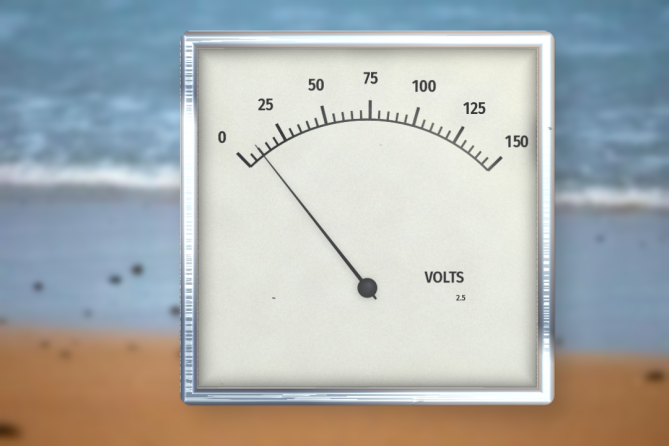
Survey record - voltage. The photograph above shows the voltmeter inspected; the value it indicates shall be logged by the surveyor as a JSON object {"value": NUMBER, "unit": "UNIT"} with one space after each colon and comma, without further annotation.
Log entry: {"value": 10, "unit": "V"}
